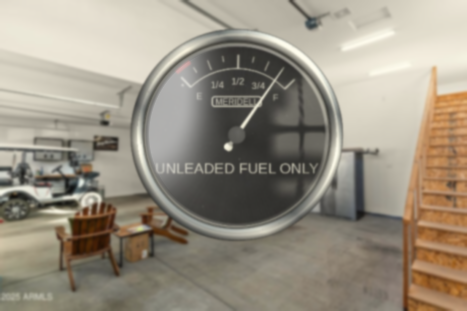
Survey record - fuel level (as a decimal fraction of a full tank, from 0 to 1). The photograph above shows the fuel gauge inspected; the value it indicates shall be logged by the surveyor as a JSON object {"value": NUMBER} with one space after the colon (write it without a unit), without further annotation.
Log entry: {"value": 0.875}
